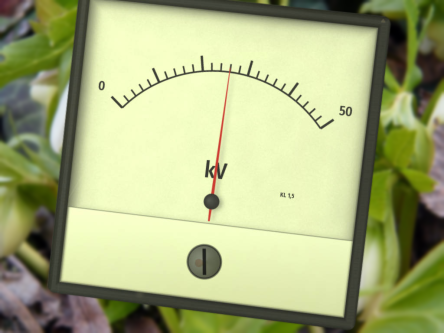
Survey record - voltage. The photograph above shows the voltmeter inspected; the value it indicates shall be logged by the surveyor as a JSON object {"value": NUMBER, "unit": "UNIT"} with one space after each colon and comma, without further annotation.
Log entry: {"value": 26, "unit": "kV"}
